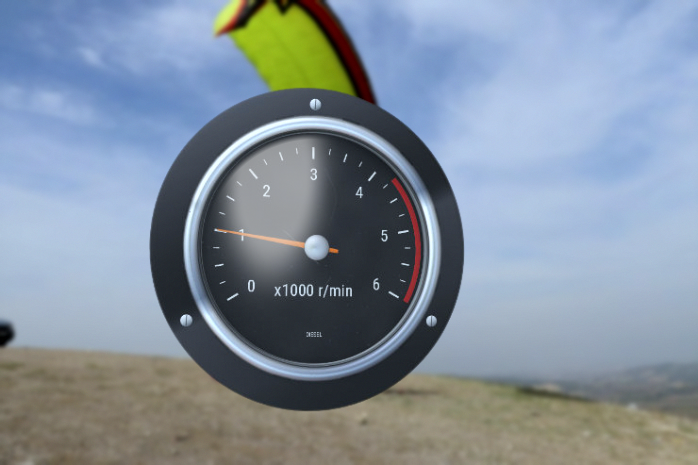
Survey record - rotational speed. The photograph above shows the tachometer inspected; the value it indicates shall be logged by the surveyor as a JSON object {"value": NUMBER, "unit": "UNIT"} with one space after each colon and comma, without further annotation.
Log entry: {"value": 1000, "unit": "rpm"}
